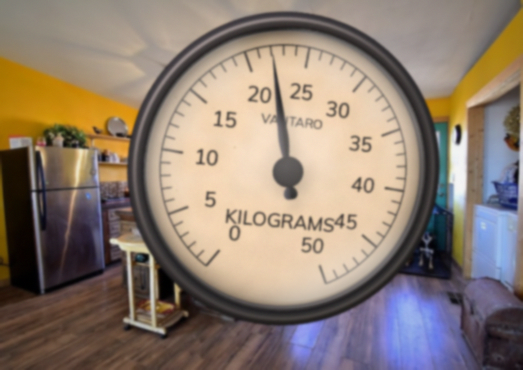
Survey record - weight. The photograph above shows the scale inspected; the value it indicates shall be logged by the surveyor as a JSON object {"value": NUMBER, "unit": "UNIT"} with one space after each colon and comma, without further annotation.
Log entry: {"value": 22, "unit": "kg"}
